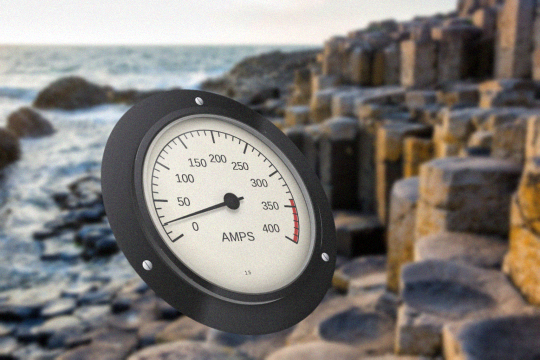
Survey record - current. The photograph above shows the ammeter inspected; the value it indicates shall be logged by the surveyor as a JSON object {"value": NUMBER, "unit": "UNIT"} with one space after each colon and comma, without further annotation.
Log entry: {"value": 20, "unit": "A"}
